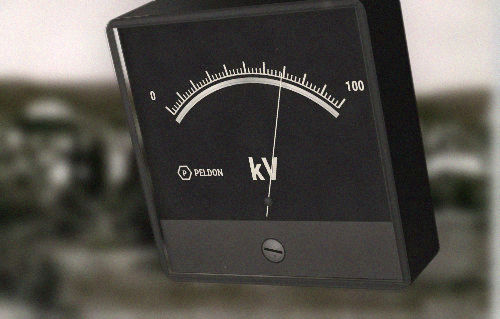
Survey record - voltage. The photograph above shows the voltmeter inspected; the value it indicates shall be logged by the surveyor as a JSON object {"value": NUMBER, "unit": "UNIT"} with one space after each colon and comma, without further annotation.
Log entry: {"value": 70, "unit": "kV"}
